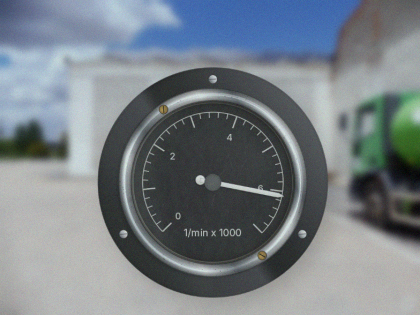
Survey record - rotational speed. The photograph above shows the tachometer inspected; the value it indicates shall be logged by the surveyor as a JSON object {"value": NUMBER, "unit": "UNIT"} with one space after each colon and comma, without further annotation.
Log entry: {"value": 6100, "unit": "rpm"}
